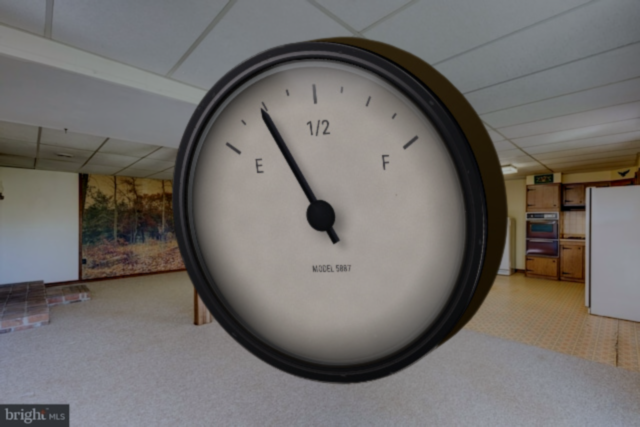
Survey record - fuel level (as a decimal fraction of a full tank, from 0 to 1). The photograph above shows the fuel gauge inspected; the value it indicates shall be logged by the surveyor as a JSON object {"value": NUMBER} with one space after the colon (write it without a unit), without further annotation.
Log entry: {"value": 0.25}
